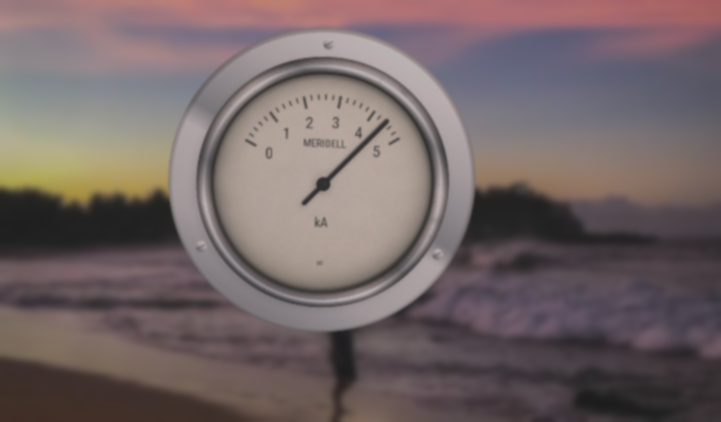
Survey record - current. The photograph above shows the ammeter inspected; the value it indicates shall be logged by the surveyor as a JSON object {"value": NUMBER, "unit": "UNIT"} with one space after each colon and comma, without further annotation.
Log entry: {"value": 4.4, "unit": "kA"}
